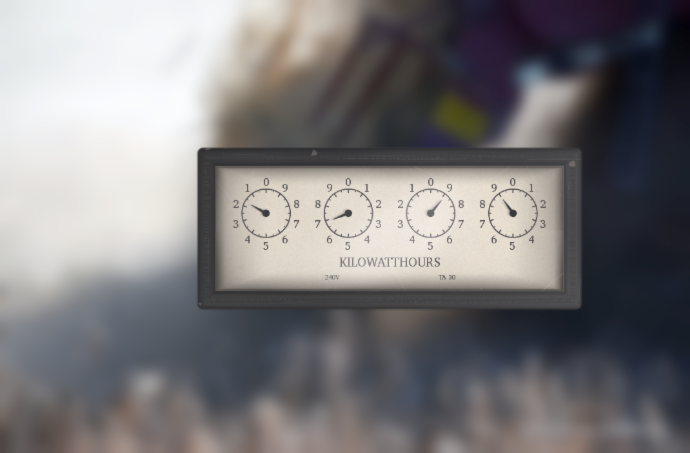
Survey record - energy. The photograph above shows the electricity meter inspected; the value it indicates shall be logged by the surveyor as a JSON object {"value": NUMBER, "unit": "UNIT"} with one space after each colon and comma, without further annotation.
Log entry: {"value": 1689, "unit": "kWh"}
